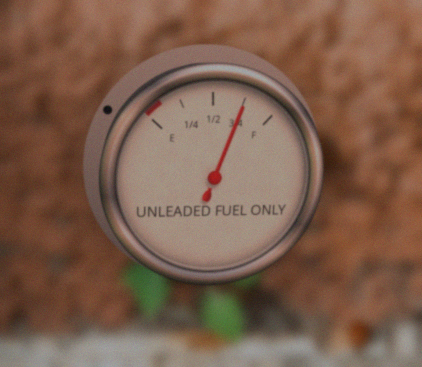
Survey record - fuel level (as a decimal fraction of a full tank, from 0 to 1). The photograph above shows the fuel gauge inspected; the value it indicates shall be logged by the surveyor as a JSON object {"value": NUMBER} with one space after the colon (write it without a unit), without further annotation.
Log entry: {"value": 0.75}
